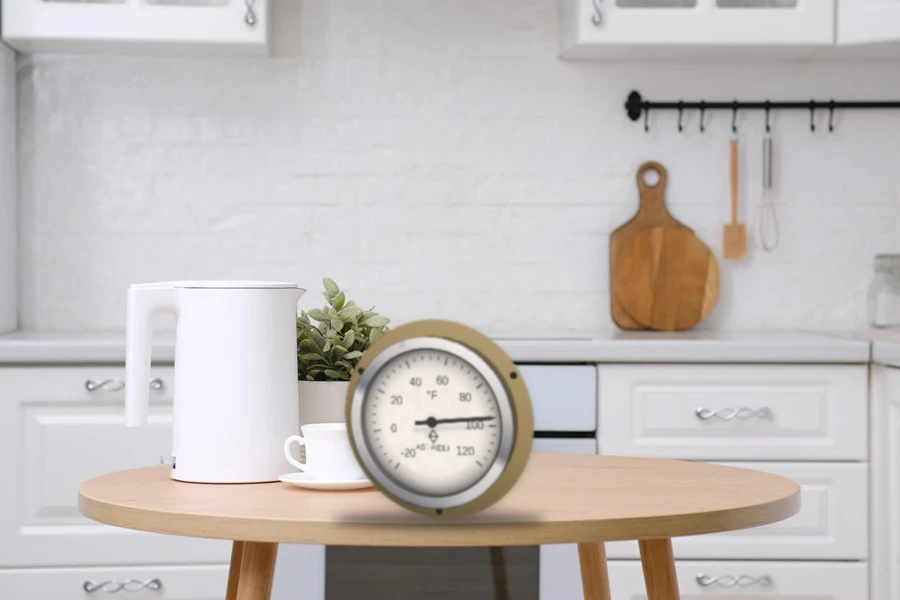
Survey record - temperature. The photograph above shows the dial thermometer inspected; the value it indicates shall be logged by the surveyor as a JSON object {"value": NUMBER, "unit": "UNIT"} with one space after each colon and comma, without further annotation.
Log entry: {"value": 96, "unit": "°F"}
